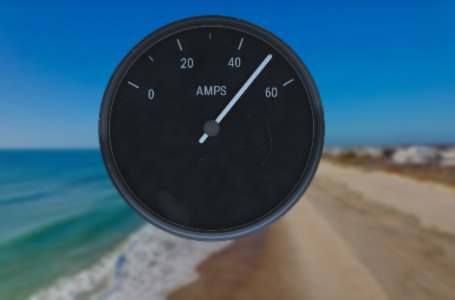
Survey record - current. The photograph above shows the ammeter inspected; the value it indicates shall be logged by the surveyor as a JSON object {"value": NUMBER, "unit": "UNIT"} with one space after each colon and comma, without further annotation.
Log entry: {"value": 50, "unit": "A"}
